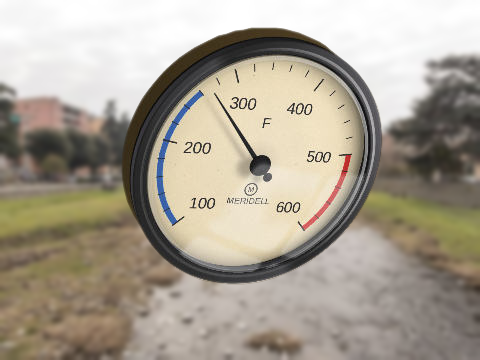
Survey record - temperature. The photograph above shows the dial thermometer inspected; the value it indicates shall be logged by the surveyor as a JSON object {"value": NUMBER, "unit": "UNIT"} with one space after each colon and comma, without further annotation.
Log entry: {"value": 270, "unit": "°F"}
